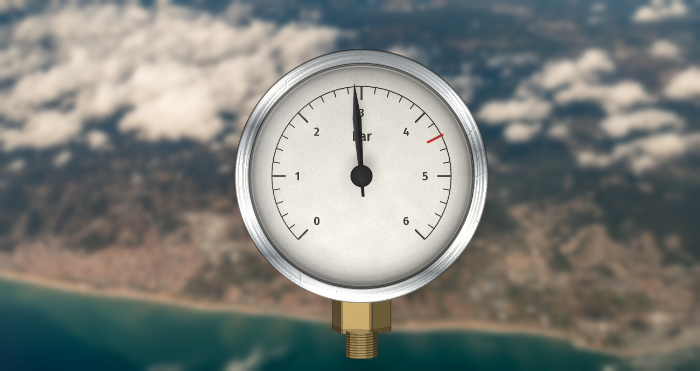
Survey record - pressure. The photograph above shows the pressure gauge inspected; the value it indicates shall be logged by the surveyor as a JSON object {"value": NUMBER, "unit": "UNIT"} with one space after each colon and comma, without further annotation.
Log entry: {"value": 2.9, "unit": "bar"}
